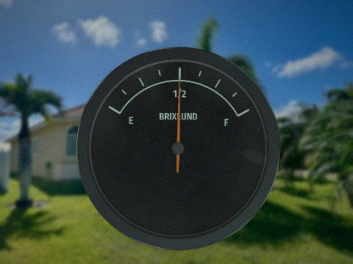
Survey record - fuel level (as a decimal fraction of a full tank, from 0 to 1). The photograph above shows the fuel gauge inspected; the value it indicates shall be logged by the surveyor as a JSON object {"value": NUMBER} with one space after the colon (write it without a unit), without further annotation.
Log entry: {"value": 0.5}
